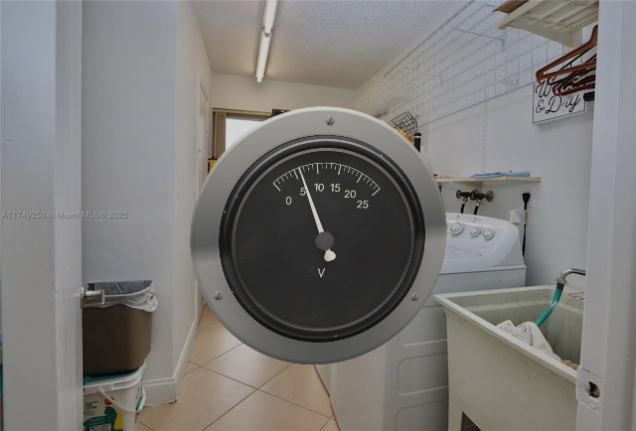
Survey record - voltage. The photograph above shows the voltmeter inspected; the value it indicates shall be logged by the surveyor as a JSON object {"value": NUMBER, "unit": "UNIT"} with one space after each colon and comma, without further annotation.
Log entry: {"value": 6, "unit": "V"}
